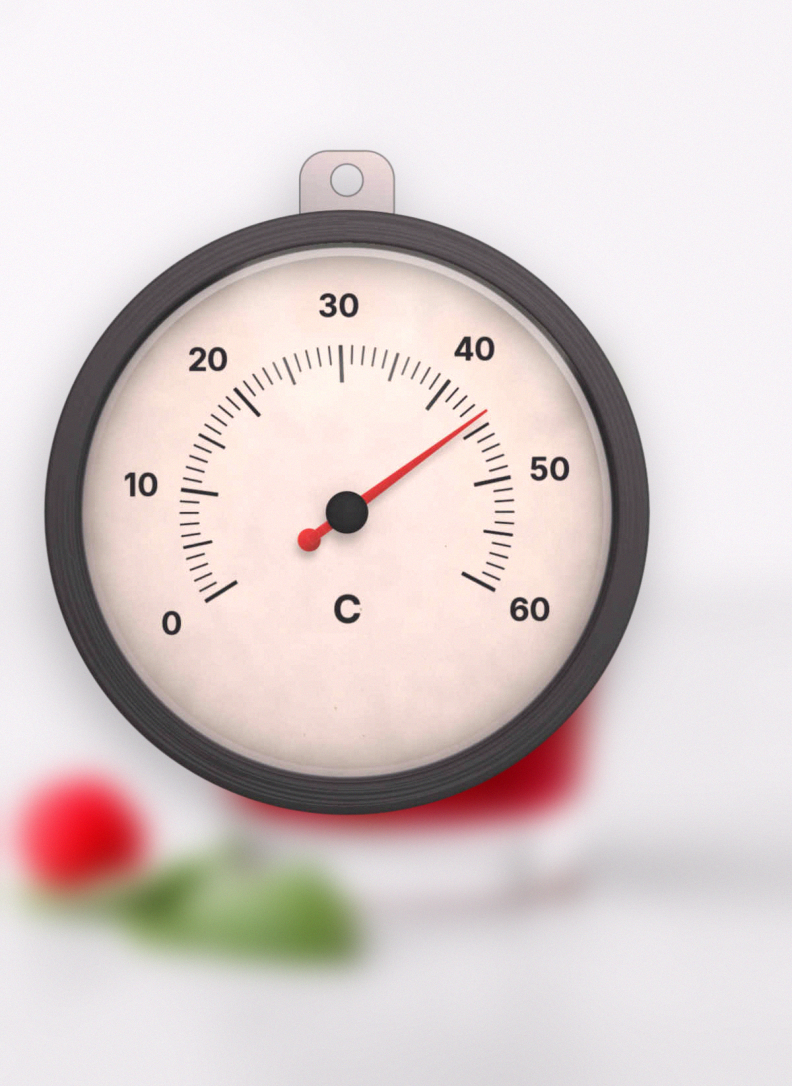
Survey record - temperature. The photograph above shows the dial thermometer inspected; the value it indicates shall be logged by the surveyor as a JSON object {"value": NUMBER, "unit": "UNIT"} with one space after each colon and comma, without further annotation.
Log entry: {"value": 44, "unit": "°C"}
